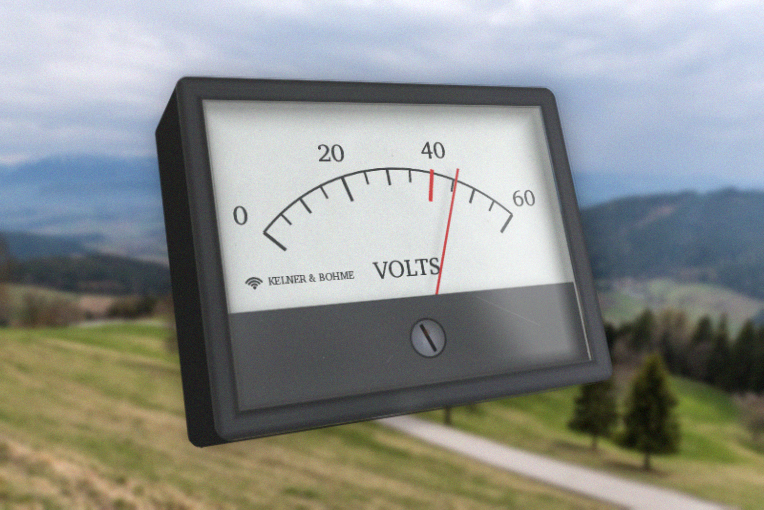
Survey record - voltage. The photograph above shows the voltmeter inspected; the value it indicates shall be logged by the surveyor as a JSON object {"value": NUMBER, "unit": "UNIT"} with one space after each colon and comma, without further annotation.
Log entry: {"value": 45, "unit": "V"}
